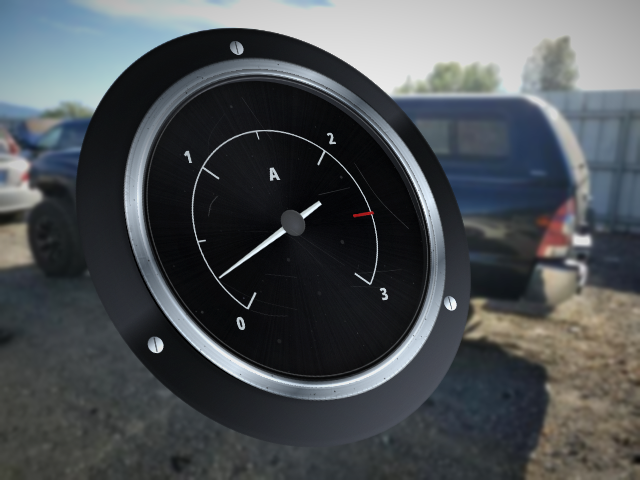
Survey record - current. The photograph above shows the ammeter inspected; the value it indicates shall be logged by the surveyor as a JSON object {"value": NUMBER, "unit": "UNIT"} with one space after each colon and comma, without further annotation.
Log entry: {"value": 0.25, "unit": "A"}
